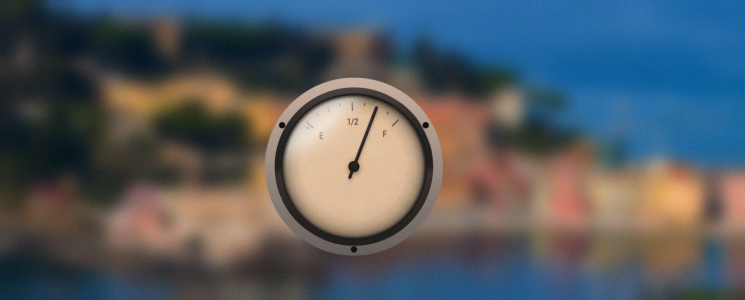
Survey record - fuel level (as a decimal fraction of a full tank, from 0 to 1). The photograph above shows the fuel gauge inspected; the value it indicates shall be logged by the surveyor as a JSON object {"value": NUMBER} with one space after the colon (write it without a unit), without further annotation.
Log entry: {"value": 0.75}
